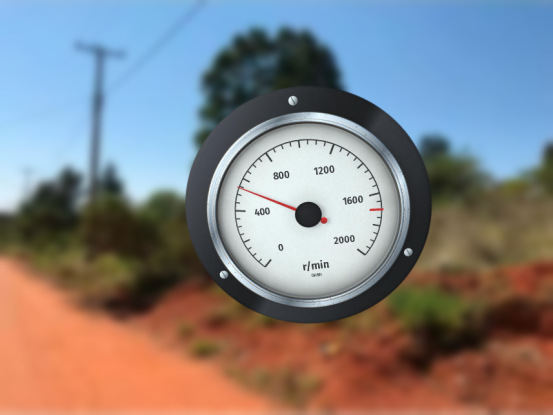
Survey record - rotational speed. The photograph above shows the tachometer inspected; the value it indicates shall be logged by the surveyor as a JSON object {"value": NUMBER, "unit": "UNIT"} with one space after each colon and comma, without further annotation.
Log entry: {"value": 550, "unit": "rpm"}
